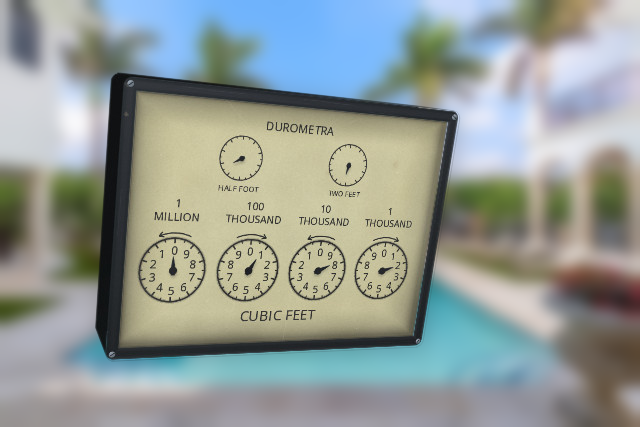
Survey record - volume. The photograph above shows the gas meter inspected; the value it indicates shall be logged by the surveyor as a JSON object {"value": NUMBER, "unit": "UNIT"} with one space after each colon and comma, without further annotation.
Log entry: {"value": 8200, "unit": "ft³"}
